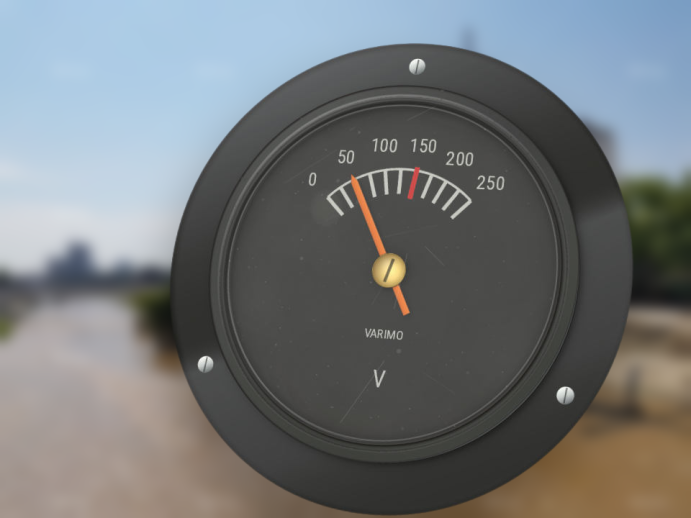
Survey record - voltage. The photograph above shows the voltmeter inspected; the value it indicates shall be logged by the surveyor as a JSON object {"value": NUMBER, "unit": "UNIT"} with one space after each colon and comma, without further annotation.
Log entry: {"value": 50, "unit": "V"}
